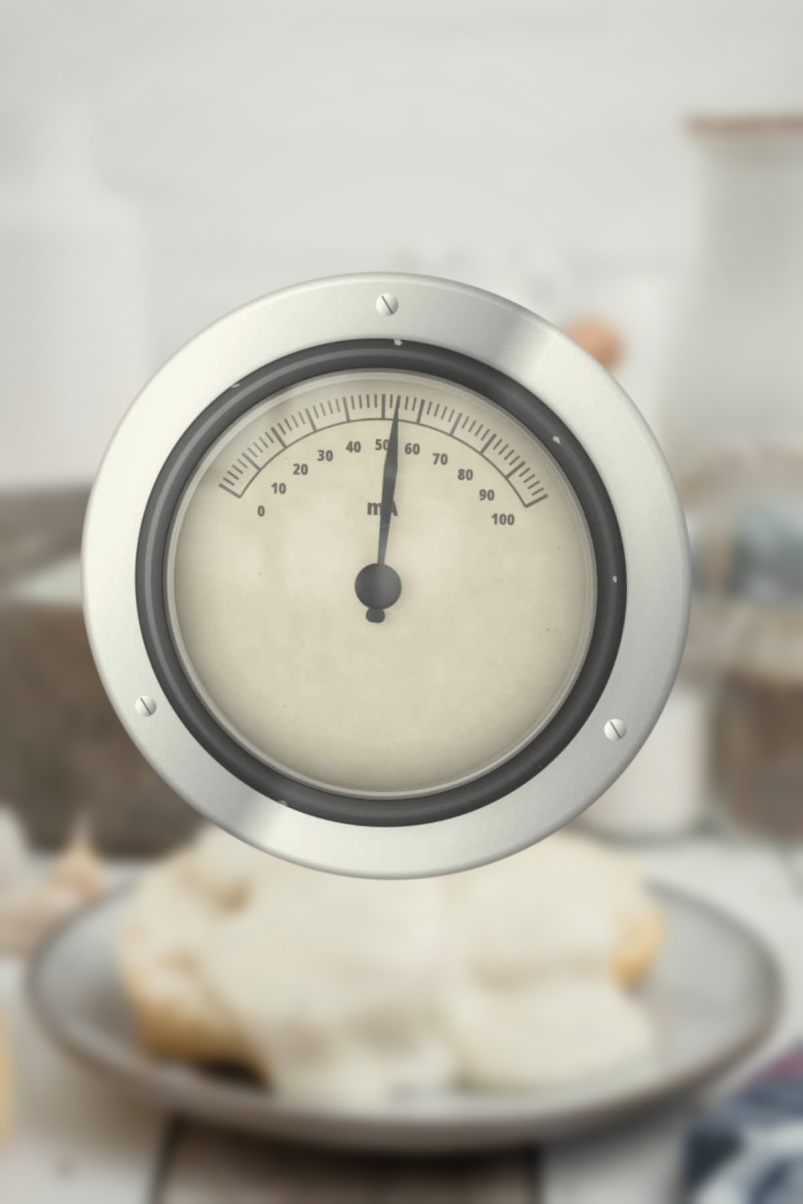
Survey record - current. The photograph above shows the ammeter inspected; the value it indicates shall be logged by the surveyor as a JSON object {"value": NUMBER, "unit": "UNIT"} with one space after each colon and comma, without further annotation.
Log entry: {"value": 54, "unit": "mA"}
